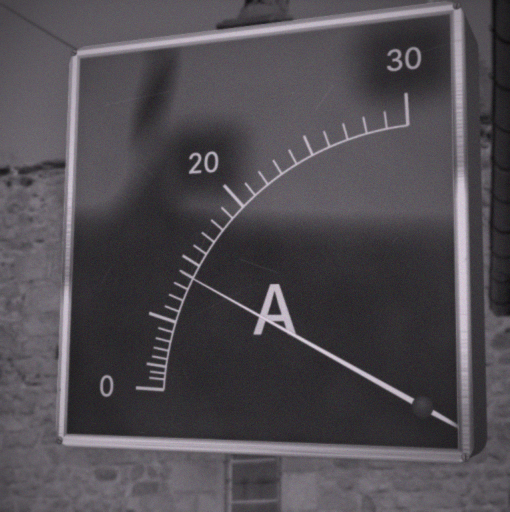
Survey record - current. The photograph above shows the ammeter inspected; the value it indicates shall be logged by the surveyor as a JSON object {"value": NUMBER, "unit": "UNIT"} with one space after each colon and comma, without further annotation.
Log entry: {"value": 14, "unit": "A"}
